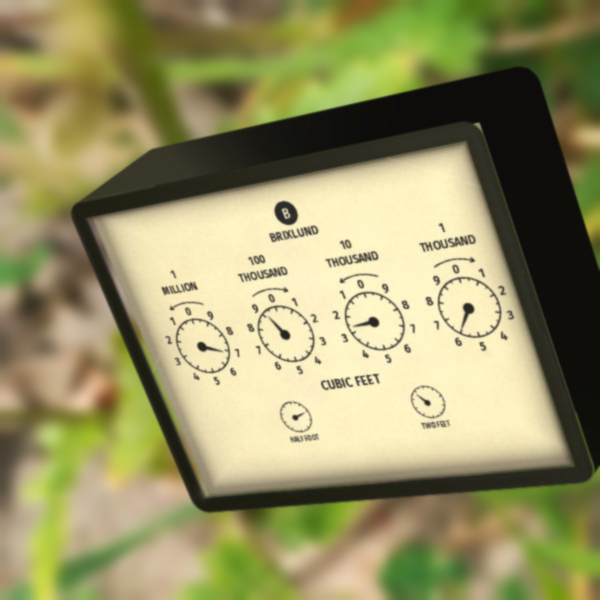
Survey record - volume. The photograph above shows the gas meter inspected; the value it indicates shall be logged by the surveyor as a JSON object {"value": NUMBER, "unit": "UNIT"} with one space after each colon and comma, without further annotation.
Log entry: {"value": 692600, "unit": "ft³"}
